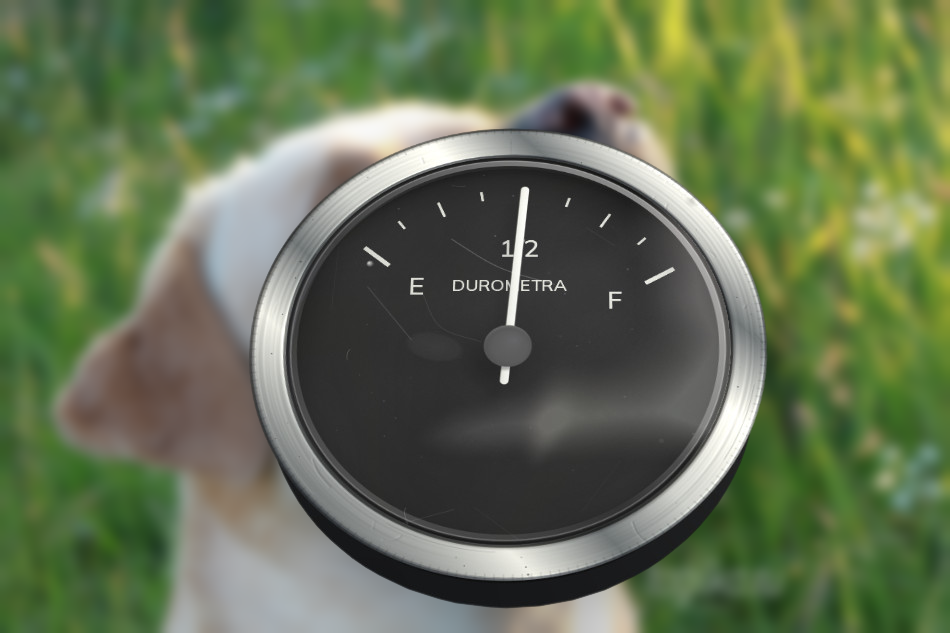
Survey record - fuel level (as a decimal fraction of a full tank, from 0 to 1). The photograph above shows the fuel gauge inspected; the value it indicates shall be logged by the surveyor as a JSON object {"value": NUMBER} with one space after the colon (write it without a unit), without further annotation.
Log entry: {"value": 0.5}
